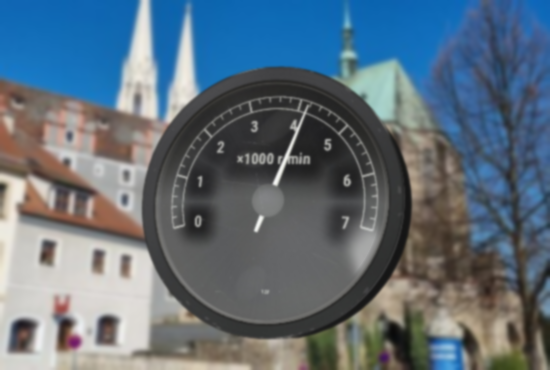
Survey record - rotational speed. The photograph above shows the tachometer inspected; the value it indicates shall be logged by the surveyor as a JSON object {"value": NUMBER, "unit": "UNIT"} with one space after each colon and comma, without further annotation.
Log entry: {"value": 4200, "unit": "rpm"}
